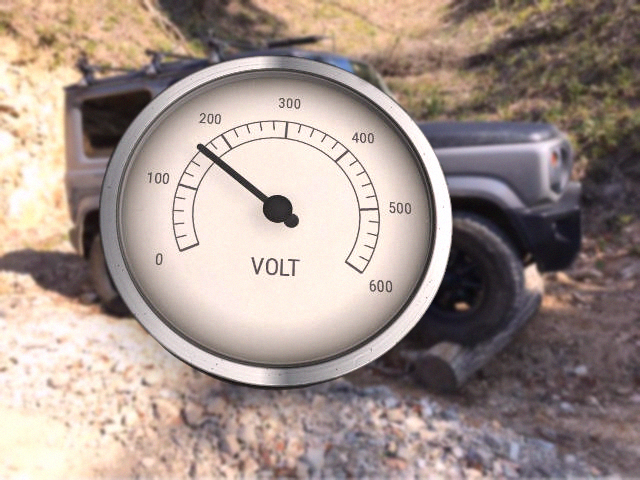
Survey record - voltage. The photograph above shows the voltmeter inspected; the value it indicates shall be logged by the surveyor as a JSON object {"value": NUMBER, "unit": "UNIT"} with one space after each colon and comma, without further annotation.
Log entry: {"value": 160, "unit": "V"}
